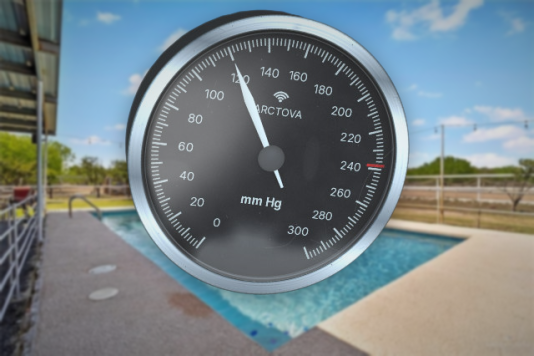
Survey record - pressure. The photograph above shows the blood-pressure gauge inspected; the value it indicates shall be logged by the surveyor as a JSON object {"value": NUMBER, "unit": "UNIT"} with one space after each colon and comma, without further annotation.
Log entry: {"value": 120, "unit": "mmHg"}
